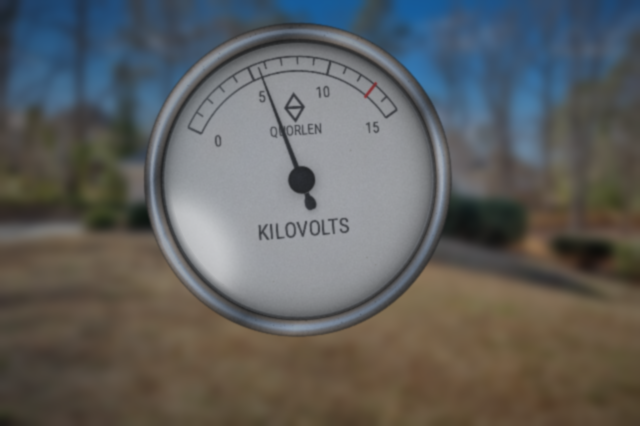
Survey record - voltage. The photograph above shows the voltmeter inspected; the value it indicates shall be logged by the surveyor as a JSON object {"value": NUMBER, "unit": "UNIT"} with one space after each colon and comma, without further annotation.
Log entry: {"value": 5.5, "unit": "kV"}
